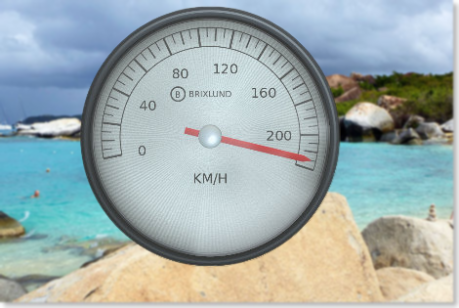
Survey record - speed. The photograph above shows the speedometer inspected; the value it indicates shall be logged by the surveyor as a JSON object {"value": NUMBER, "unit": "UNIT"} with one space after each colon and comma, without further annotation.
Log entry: {"value": 215, "unit": "km/h"}
